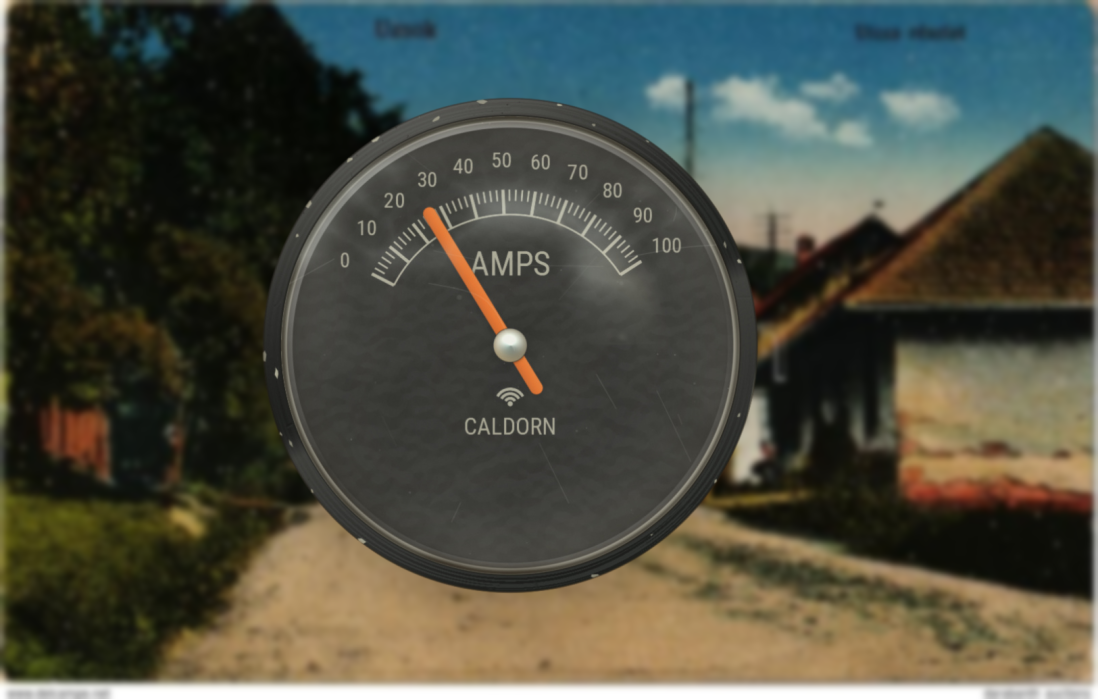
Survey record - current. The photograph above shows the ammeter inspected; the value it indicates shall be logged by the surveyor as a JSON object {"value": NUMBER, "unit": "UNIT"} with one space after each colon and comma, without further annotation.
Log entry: {"value": 26, "unit": "A"}
